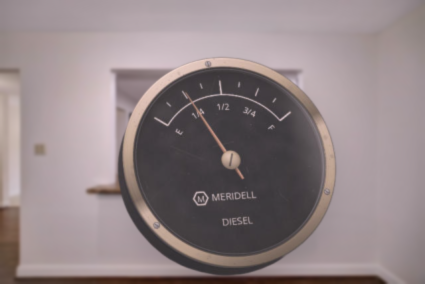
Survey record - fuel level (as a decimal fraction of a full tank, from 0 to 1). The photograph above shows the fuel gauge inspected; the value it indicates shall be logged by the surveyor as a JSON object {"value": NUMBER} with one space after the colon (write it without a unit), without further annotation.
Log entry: {"value": 0.25}
